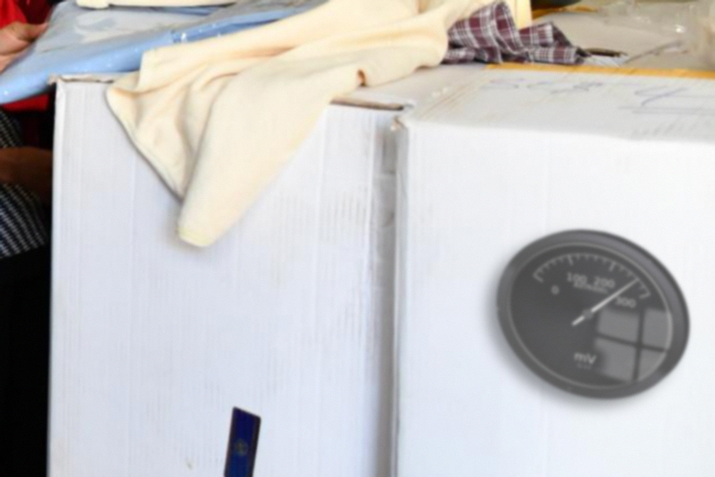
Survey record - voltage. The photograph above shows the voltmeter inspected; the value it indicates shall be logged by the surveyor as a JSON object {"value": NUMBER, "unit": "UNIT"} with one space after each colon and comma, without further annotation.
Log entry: {"value": 260, "unit": "mV"}
